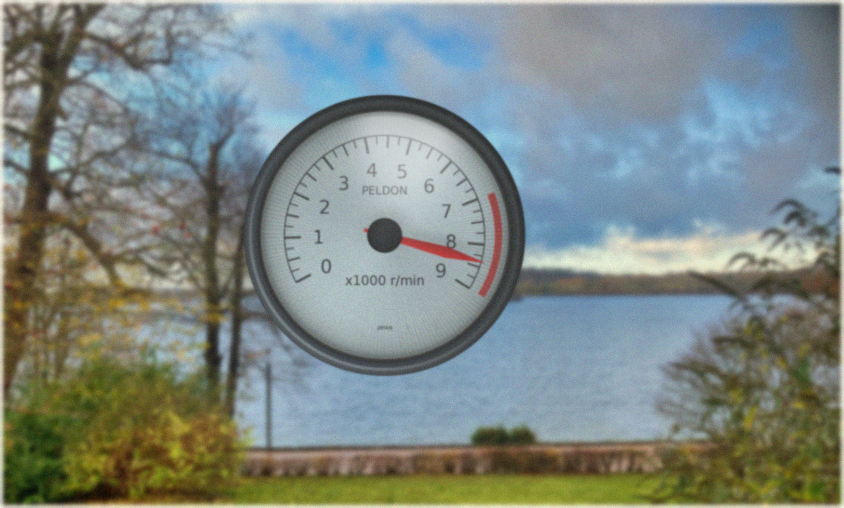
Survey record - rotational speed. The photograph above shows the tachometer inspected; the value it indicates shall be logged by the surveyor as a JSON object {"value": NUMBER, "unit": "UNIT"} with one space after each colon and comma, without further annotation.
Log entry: {"value": 8375, "unit": "rpm"}
